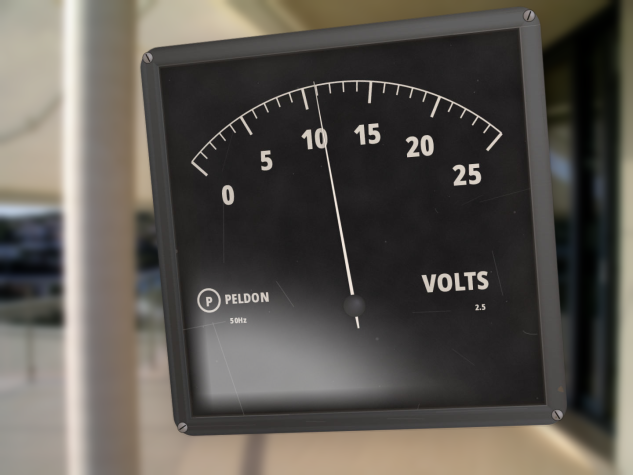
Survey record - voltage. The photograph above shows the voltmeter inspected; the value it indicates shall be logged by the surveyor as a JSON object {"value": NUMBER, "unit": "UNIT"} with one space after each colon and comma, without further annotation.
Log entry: {"value": 11, "unit": "V"}
